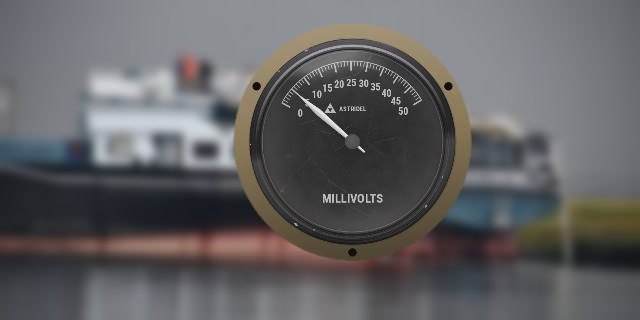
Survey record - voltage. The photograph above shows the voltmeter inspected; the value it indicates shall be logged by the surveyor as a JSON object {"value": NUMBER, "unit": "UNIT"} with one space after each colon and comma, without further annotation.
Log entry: {"value": 5, "unit": "mV"}
